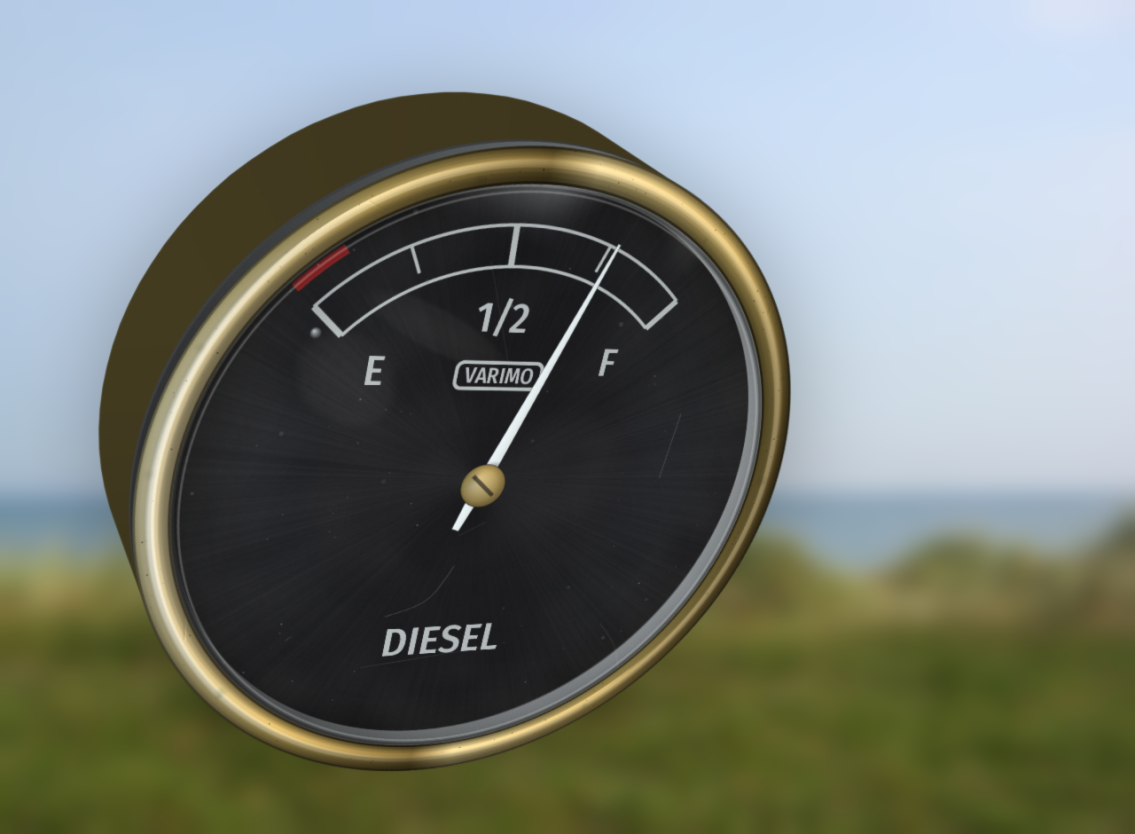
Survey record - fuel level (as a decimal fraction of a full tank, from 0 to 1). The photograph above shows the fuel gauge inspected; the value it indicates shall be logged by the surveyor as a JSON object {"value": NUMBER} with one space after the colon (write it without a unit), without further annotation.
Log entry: {"value": 0.75}
